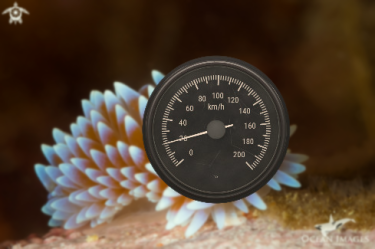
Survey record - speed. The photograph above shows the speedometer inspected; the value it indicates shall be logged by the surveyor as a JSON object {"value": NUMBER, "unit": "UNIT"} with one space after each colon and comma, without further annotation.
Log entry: {"value": 20, "unit": "km/h"}
